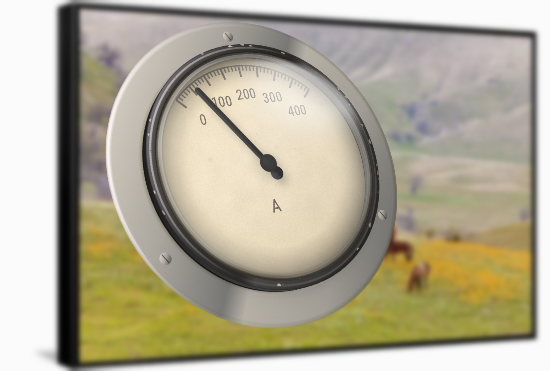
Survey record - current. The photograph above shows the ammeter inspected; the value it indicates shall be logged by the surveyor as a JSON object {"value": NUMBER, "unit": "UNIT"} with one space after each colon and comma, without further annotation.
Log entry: {"value": 50, "unit": "A"}
